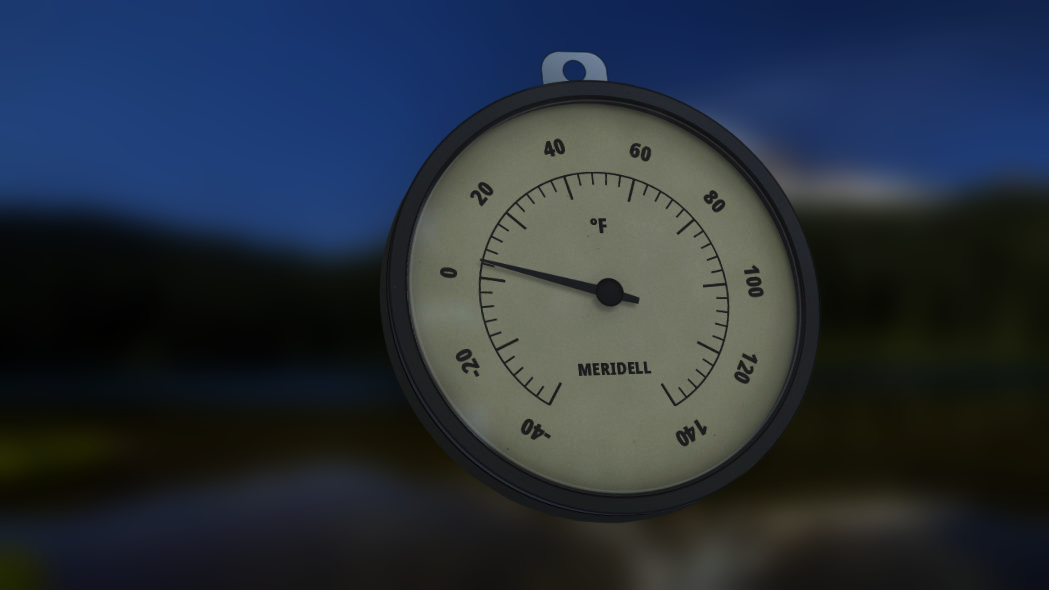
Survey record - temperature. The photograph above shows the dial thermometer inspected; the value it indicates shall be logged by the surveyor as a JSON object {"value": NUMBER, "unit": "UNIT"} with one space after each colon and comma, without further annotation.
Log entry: {"value": 4, "unit": "°F"}
